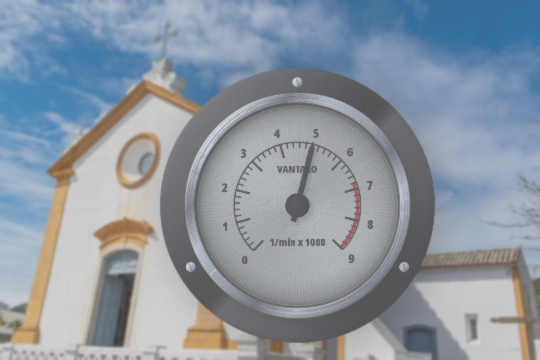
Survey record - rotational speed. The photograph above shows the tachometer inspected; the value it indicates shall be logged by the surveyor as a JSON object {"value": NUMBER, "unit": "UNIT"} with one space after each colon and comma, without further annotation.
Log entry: {"value": 5000, "unit": "rpm"}
